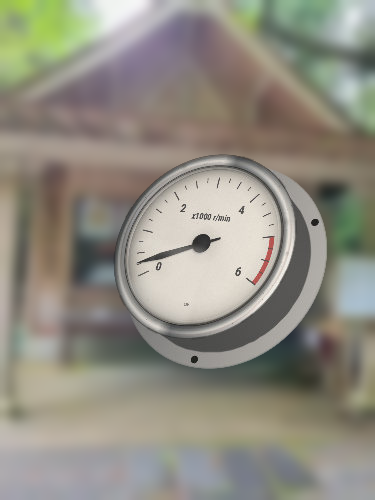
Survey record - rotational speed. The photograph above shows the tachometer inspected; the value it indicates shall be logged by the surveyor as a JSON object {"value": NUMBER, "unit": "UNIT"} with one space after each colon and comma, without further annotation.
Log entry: {"value": 250, "unit": "rpm"}
